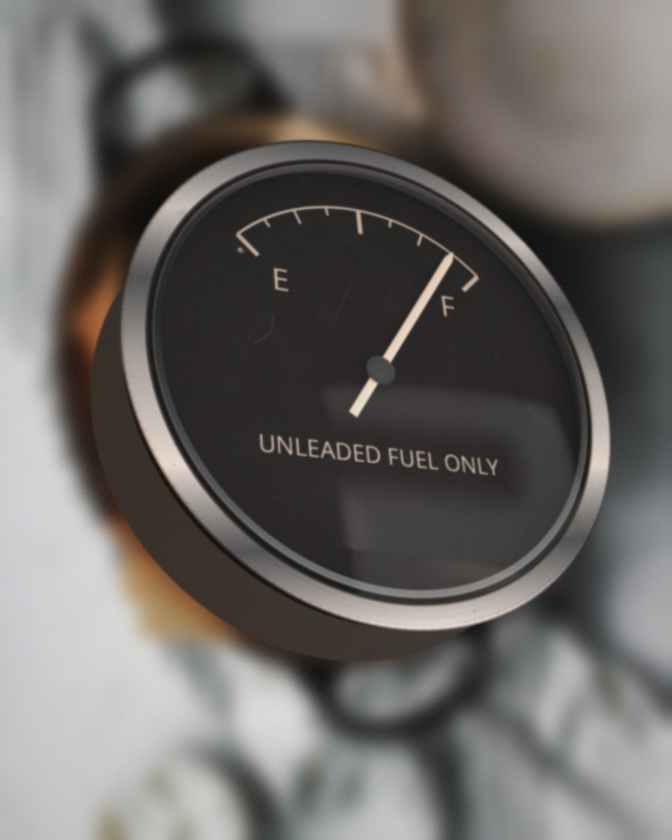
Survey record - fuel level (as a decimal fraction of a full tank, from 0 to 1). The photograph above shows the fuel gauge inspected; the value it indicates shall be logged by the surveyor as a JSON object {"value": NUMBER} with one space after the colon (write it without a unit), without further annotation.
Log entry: {"value": 0.875}
